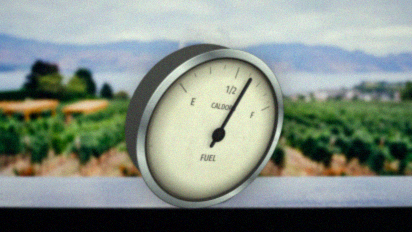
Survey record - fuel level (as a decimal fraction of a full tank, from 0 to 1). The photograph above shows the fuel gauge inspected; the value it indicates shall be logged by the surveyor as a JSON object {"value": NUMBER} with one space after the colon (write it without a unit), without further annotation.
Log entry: {"value": 0.625}
